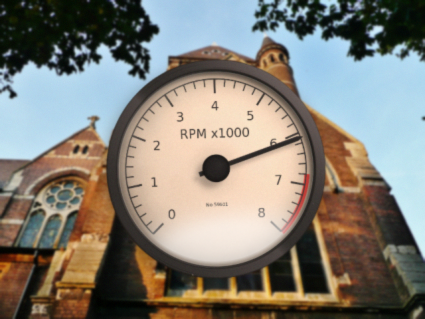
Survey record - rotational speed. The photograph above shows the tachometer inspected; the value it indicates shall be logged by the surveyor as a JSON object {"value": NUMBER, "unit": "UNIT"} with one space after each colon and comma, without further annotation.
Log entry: {"value": 6100, "unit": "rpm"}
